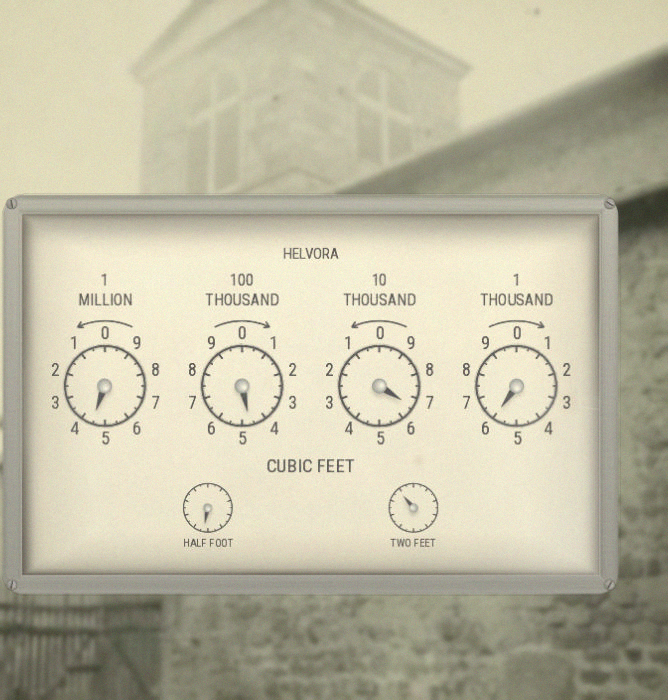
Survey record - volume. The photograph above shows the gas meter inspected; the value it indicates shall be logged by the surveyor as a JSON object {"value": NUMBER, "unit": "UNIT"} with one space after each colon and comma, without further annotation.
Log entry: {"value": 446600, "unit": "ft³"}
